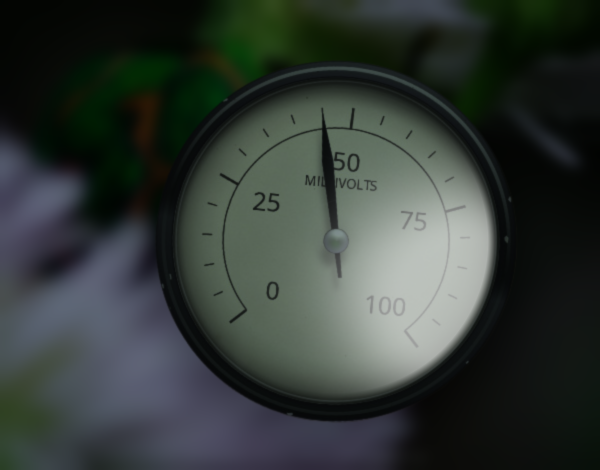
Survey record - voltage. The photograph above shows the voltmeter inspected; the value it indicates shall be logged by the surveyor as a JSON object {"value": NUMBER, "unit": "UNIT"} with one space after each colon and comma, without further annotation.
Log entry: {"value": 45, "unit": "mV"}
